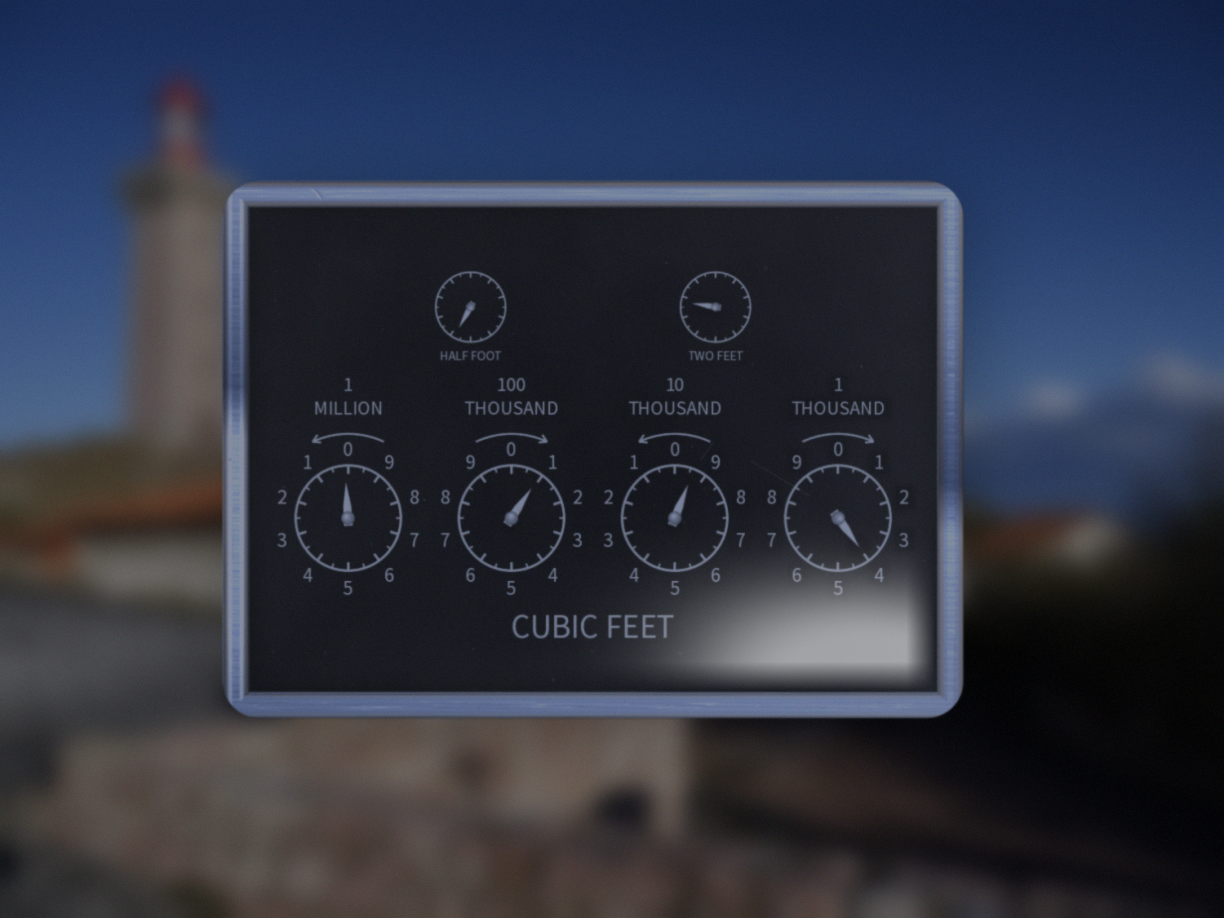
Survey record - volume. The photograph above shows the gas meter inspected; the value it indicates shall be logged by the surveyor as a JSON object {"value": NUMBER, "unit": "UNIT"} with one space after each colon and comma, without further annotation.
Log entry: {"value": 9400, "unit": "ft³"}
